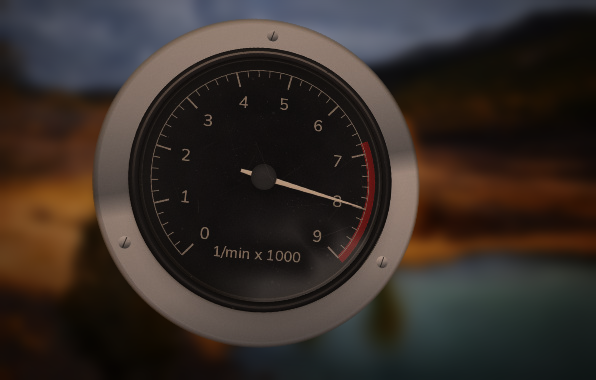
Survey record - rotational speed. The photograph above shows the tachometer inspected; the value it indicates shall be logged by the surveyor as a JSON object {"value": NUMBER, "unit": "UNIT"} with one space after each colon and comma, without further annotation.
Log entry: {"value": 8000, "unit": "rpm"}
